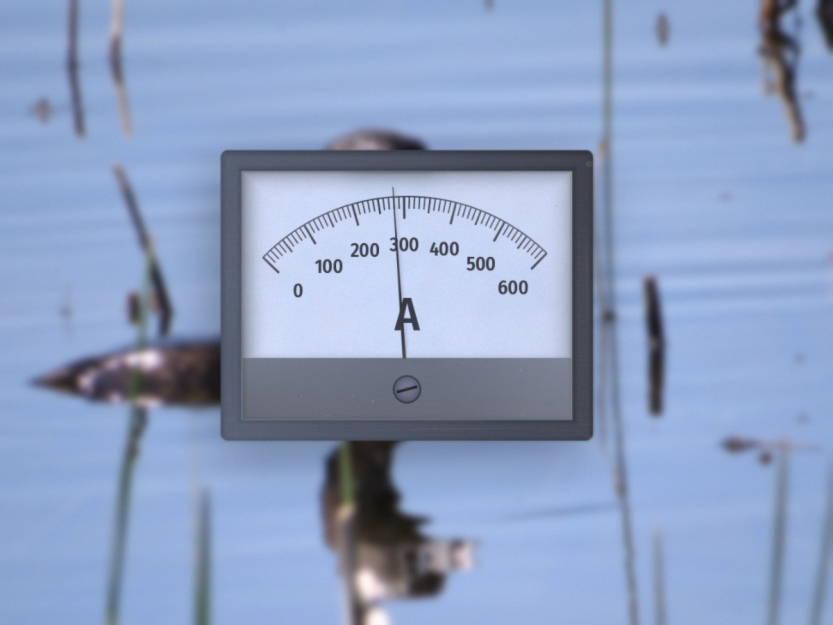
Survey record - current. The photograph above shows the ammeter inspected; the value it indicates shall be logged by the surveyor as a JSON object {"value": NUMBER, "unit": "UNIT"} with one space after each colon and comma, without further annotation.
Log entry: {"value": 280, "unit": "A"}
